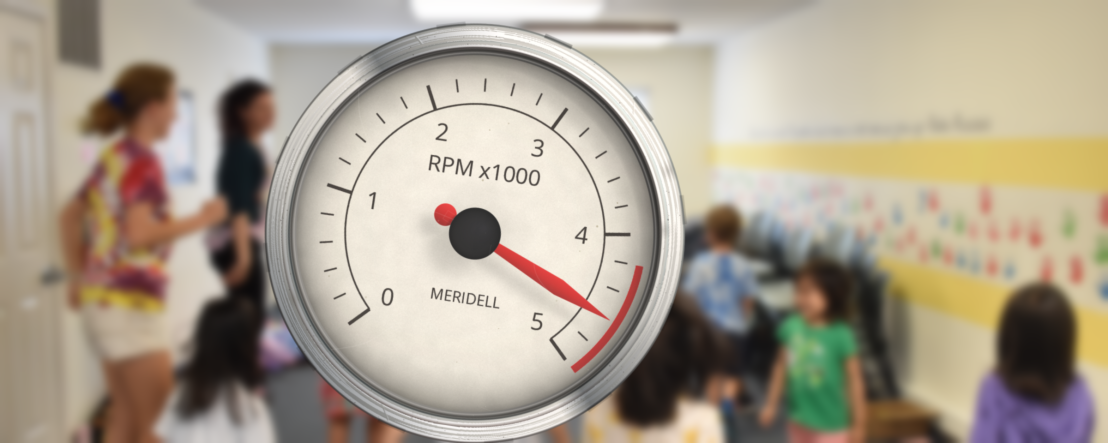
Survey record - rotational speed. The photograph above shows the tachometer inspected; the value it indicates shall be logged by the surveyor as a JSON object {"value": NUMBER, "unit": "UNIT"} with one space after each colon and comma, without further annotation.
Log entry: {"value": 4600, "unit": "rpm"}
